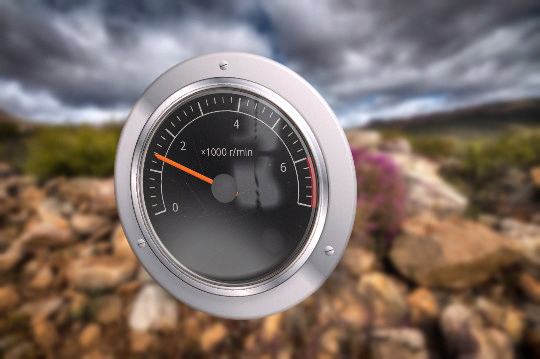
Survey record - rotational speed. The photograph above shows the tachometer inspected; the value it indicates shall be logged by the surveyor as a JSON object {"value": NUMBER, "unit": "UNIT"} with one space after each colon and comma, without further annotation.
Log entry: {"value": 1400, "unit": "rpm"}
